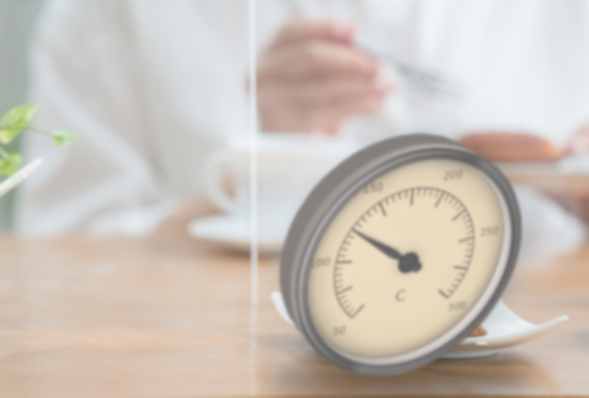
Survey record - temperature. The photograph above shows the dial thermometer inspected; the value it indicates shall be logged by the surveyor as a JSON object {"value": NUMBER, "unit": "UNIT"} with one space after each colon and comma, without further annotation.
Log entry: {"value": 125, "unit": "°C"}
